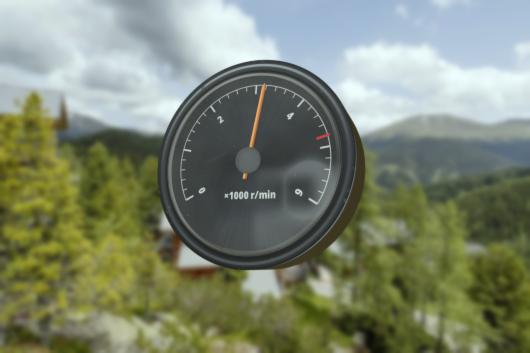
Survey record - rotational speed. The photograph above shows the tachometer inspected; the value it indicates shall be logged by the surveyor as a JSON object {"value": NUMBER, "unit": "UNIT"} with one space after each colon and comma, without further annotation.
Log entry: {"value": 3200, "unit": "rpm"}
